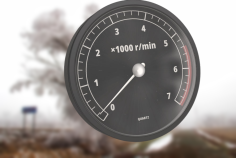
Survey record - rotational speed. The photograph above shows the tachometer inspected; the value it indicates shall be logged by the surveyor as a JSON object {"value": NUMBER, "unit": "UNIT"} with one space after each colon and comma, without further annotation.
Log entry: {"value": 200, "unit": "rpm"}
